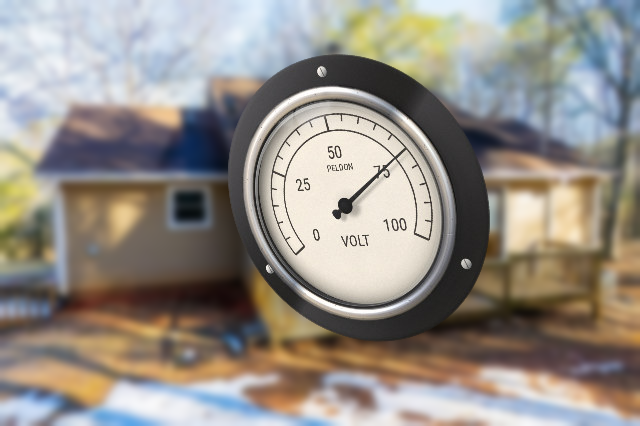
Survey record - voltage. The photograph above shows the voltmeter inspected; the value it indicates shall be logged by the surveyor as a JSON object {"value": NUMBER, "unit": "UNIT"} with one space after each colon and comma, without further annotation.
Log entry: {"value": 75, "unit": "V"}
